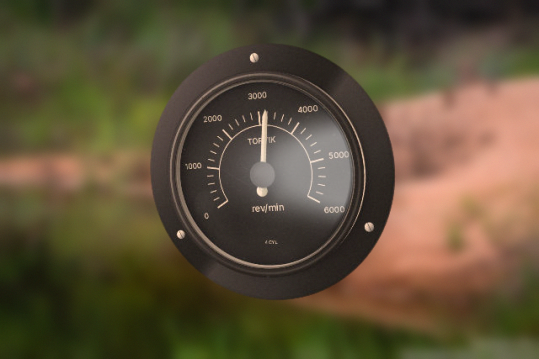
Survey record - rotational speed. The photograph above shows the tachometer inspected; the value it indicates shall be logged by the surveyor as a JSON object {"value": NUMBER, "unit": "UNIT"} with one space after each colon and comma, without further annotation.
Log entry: {"value": 3200, "unit": "rpm"}
